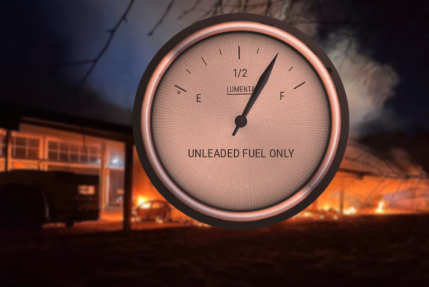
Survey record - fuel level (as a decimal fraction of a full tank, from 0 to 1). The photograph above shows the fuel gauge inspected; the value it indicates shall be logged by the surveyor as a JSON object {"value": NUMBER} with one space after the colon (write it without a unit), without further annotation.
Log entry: {"value": 0.75}
